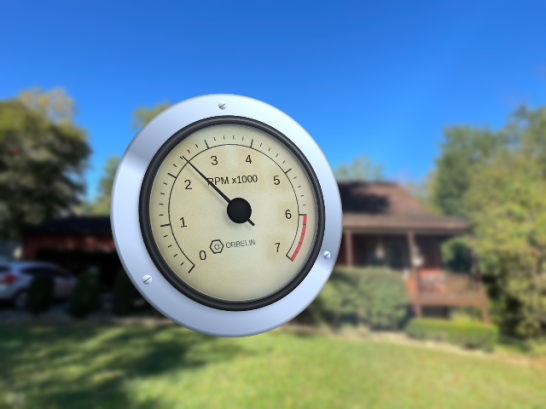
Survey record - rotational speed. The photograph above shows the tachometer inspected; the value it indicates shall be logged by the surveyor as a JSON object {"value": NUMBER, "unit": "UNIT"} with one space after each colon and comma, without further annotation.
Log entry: {"value": 2400, "unit": "rpm"}
